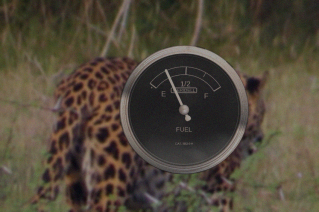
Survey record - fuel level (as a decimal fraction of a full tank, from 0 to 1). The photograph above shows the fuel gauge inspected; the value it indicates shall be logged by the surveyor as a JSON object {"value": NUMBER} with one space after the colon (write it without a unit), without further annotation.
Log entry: {"value": 0.25}
